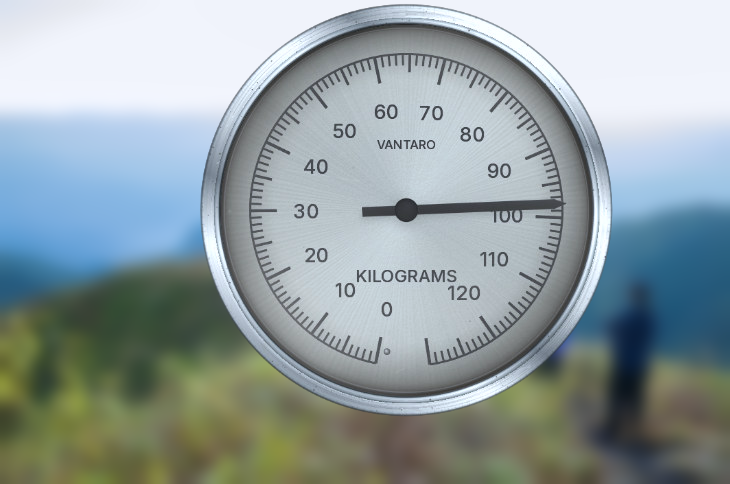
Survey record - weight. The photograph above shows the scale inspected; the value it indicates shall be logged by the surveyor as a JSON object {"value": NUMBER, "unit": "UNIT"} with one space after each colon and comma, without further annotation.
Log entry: {"value": 98, "unit": "kg"}
